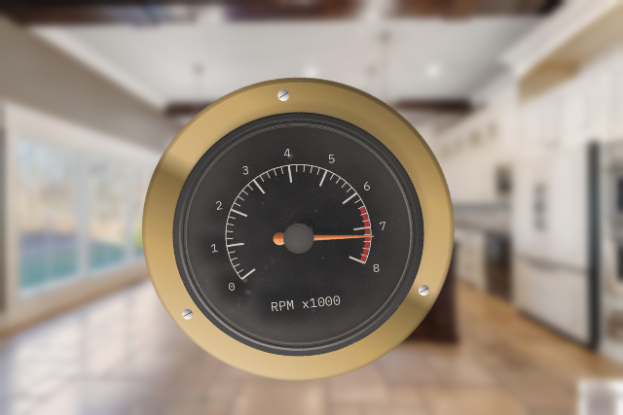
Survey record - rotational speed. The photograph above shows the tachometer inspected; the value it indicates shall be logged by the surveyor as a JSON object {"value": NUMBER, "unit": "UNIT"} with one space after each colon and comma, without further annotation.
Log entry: {"value": 7200, "unit": "rpm"}
